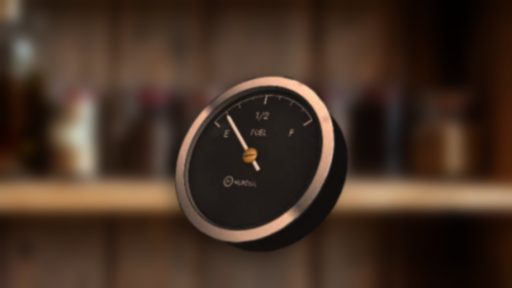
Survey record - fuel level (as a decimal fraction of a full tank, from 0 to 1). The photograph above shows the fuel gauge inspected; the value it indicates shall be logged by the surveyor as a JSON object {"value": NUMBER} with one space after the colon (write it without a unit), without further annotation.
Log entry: {"value": 0.125}
